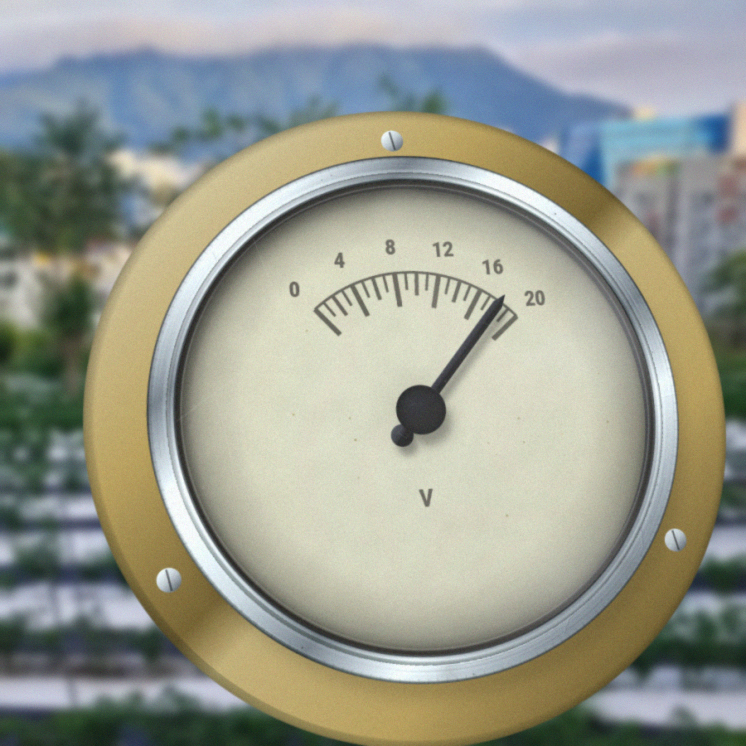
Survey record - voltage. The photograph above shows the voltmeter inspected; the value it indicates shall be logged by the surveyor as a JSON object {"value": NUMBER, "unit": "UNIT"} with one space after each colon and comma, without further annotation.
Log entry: {"value": 18, "unit": "V"}
